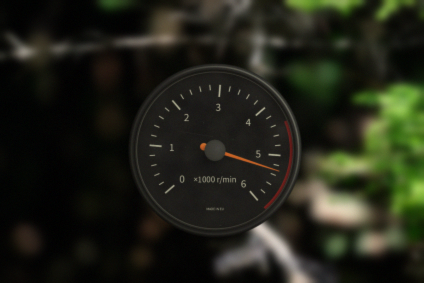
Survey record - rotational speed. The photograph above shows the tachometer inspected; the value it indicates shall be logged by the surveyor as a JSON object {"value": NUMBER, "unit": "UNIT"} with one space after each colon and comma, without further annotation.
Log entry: {"value": 5300, "unit": "rpm"}
